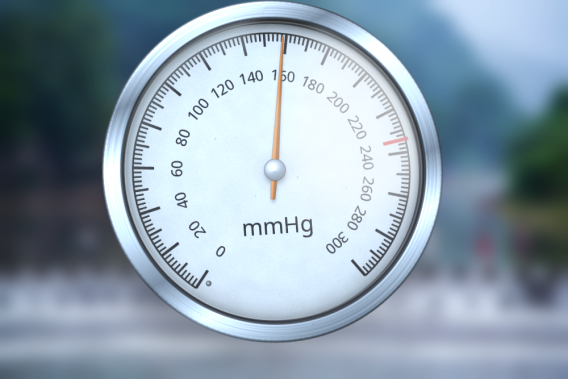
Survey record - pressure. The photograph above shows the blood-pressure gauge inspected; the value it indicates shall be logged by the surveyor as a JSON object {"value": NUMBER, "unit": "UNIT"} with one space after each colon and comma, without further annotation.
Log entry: {"value": 158, "unit": "mmHg"}
